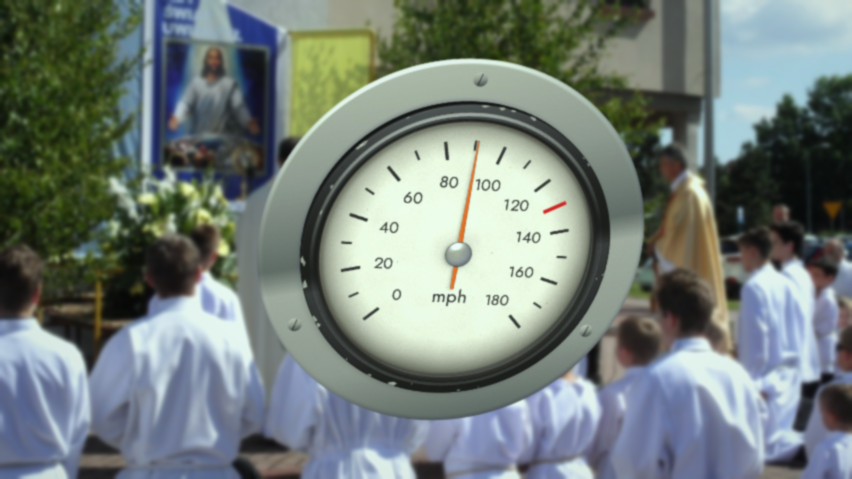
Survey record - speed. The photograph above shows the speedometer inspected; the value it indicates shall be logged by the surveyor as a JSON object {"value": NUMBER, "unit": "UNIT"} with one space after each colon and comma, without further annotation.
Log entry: {"value": 90, "unit": "mph"}
